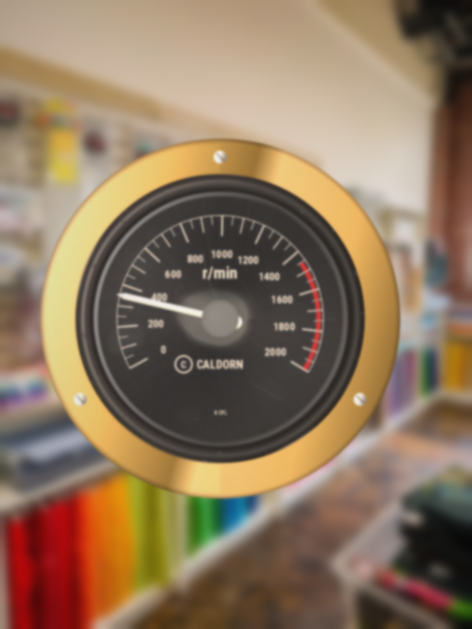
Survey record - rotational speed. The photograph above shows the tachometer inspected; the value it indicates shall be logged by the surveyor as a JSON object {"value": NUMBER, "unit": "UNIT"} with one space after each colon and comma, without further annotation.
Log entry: {"value": 350, "unit": "rpm"}
